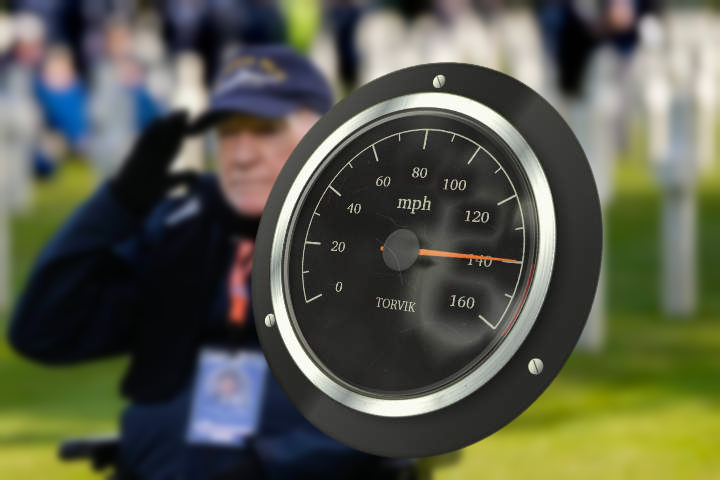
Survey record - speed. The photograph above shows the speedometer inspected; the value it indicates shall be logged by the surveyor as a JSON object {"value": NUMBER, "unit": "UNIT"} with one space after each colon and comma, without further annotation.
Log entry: {"value": 140, "unit": "mph"}
